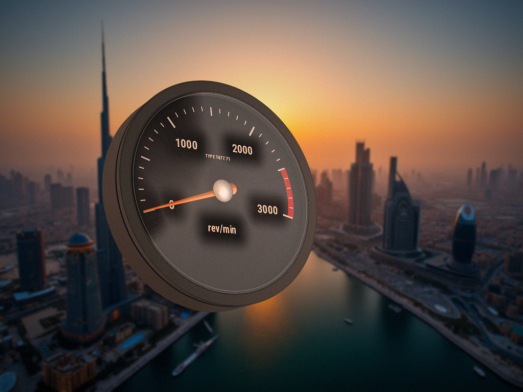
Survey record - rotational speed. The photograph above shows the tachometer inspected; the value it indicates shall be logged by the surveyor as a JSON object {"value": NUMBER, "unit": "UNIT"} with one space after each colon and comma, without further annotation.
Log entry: {"value": 0, "unit": "rpm"}
